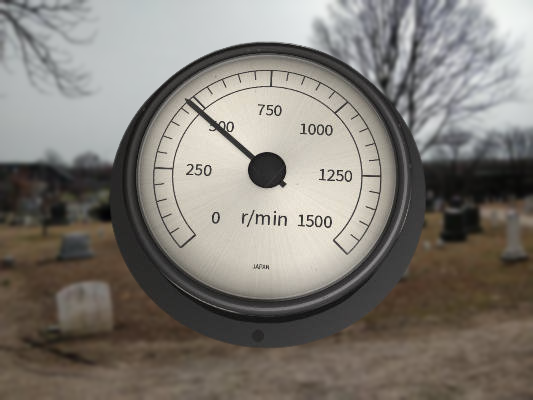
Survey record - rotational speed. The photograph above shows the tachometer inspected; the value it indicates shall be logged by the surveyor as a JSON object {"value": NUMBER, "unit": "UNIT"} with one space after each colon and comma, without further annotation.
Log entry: {"value": 475, "unit": "rpm"}
